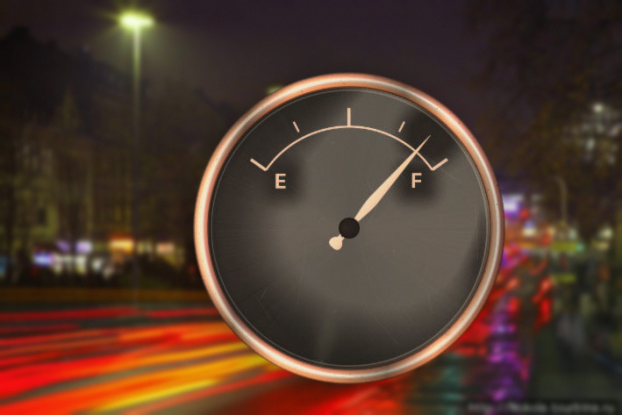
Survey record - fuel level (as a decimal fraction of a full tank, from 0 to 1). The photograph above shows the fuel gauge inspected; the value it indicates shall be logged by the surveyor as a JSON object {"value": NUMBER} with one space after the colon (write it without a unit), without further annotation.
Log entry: {"value": 0.875}
